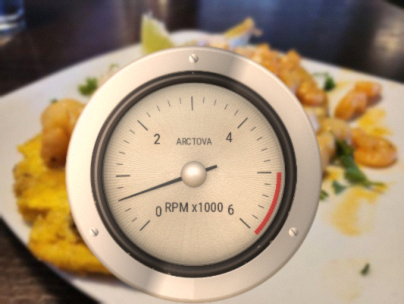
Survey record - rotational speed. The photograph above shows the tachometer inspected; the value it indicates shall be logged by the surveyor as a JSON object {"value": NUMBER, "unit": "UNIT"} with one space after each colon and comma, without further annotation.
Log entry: {"value": 600, "unit": "rpm"}
